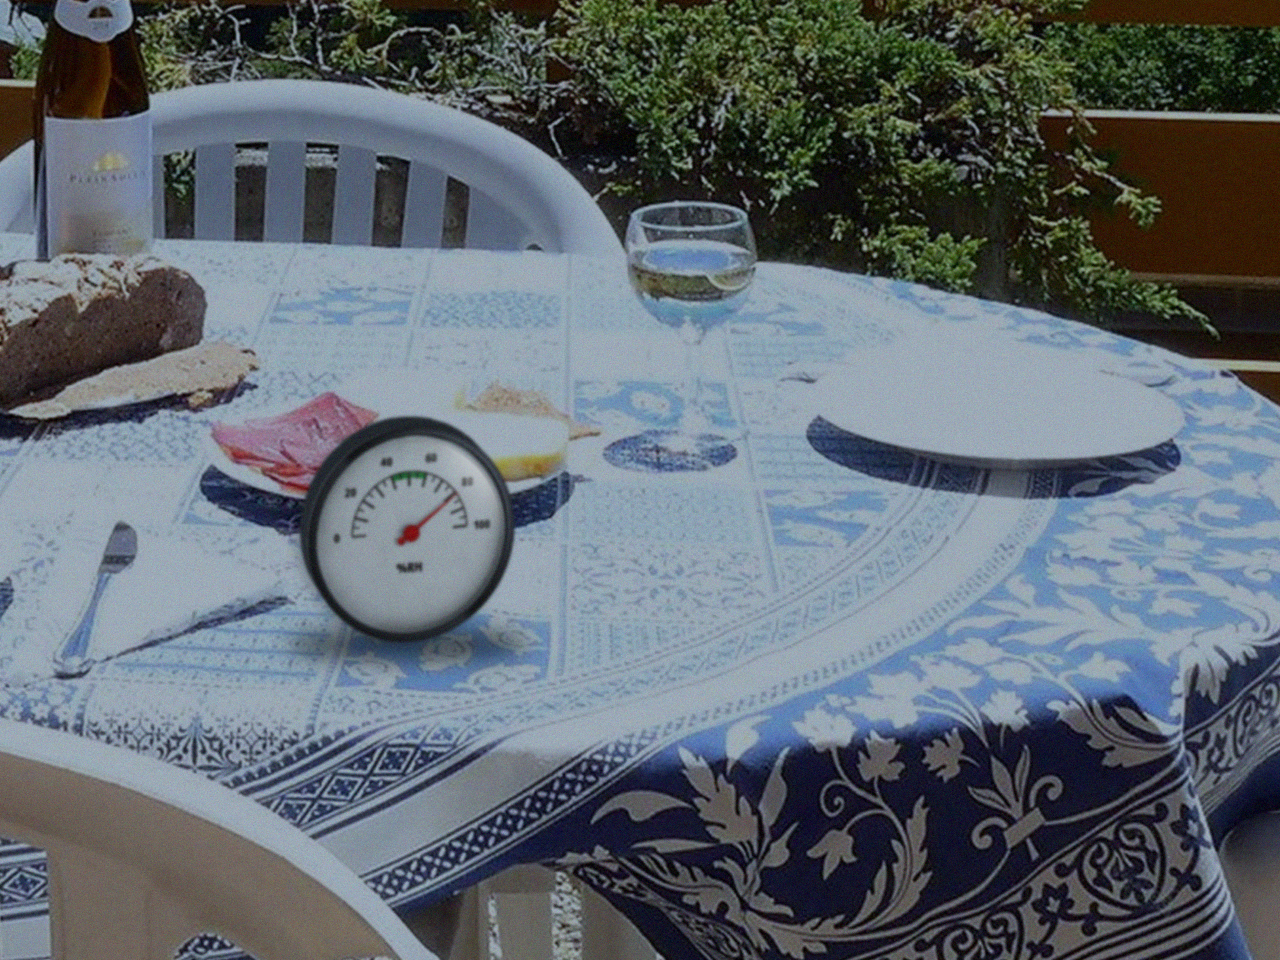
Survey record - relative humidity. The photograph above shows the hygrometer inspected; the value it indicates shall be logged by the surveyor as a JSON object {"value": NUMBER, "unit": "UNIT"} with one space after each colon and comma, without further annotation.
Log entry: {"value": 80, "unit": "%"}
